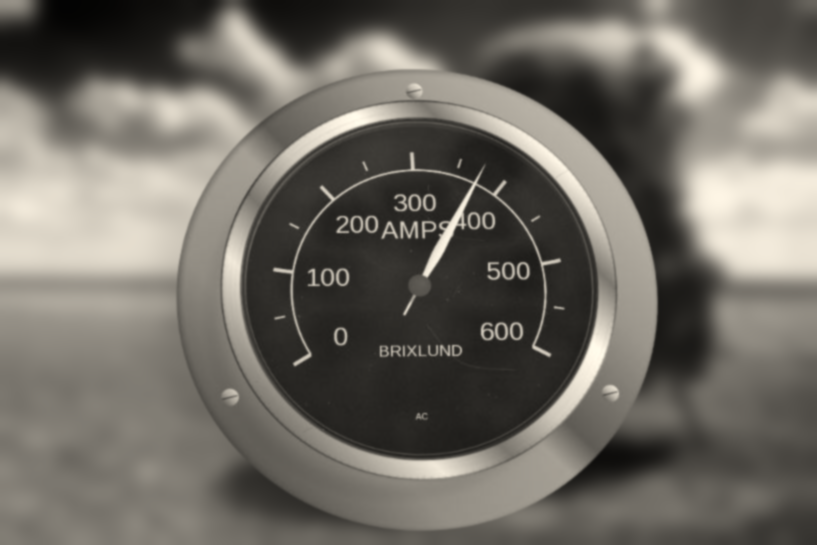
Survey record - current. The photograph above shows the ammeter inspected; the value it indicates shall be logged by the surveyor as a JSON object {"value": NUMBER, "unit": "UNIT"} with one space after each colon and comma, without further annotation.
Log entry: {"value": 375, "unit": "A"}
